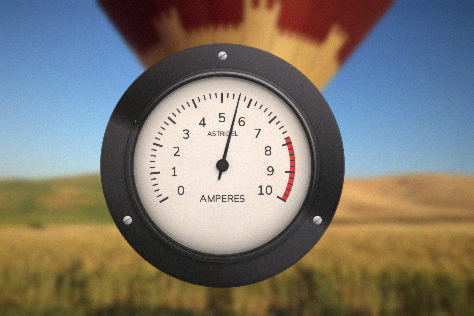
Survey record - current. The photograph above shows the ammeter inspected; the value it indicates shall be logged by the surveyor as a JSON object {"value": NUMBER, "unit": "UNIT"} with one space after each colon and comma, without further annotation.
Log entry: {"value": 5.6, "unit": "A"}
